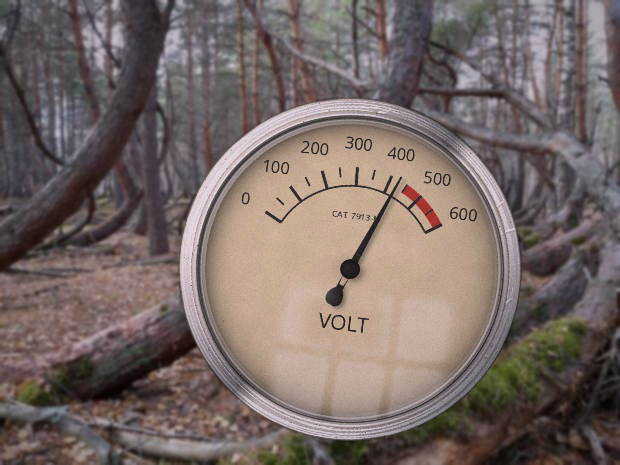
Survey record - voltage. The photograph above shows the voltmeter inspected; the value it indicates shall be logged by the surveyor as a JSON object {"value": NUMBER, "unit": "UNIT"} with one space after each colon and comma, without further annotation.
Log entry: {"value": 425, "unit": "V"}
